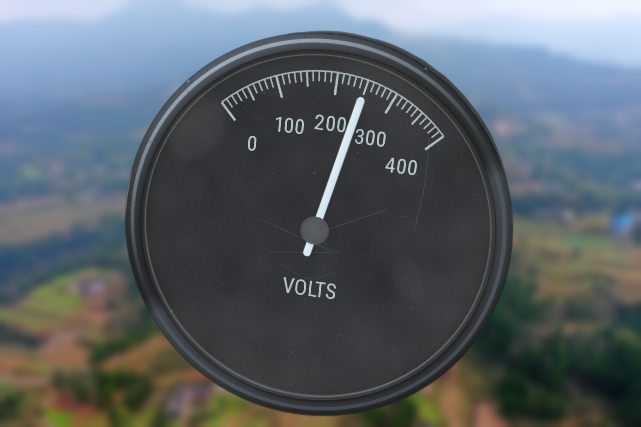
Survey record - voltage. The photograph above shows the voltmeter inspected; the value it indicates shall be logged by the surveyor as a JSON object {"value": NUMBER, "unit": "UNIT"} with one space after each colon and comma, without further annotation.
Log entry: {"value": 250, "unit": "V"}
